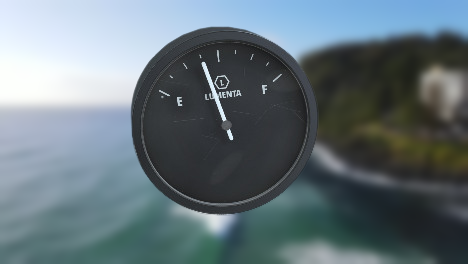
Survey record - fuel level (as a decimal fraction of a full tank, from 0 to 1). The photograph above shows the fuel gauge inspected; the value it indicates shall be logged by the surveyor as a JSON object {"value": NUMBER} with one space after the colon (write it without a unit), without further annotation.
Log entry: {"value": 0.375}
